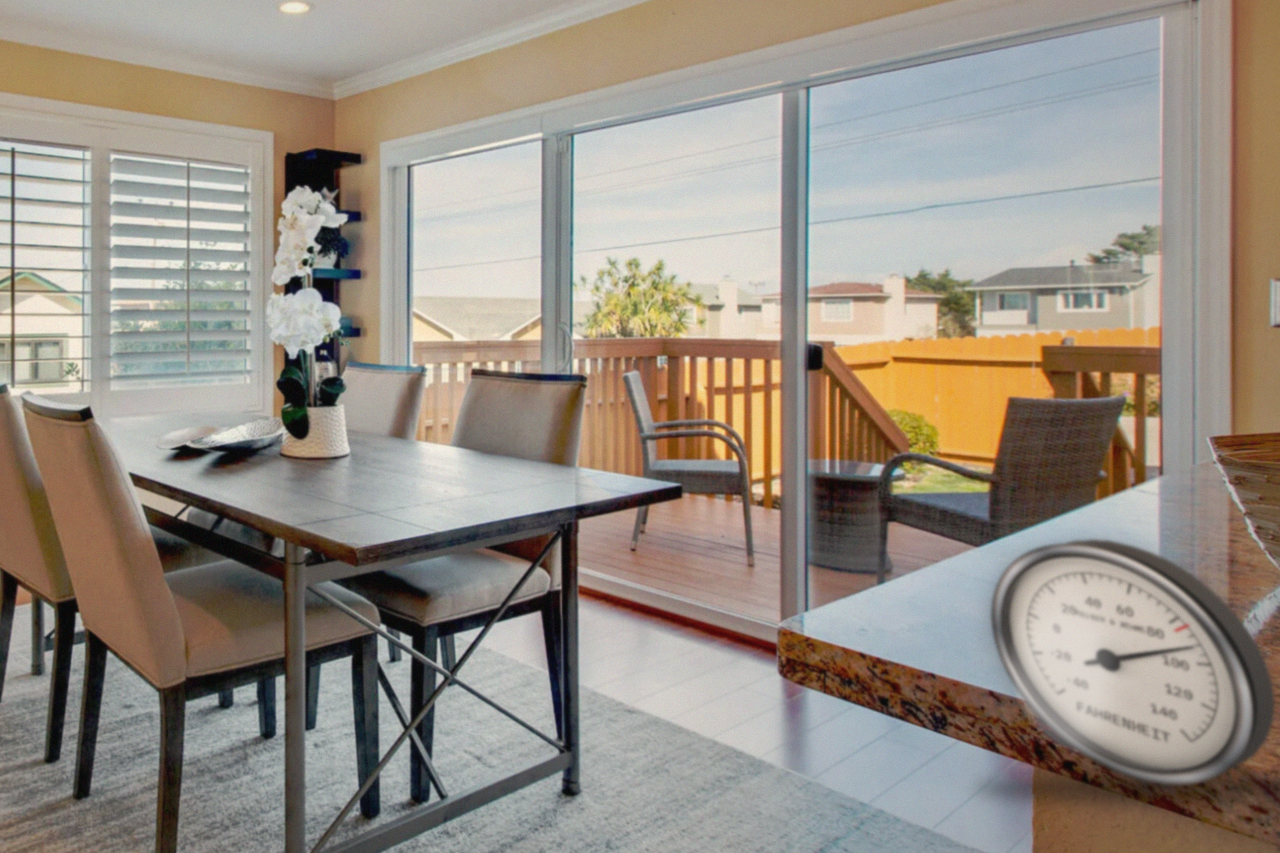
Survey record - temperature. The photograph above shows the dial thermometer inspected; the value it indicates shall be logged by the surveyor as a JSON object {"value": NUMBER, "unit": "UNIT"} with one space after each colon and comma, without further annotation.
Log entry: {"value": 92, "unit": "°F"}
